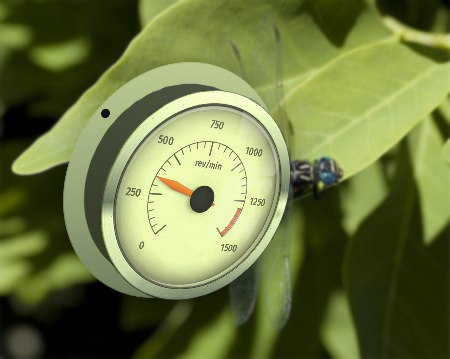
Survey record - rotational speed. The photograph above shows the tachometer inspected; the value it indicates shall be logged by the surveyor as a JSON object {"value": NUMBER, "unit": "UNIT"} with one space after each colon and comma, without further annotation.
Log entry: {"value": 350, "unit": "rpm"}
